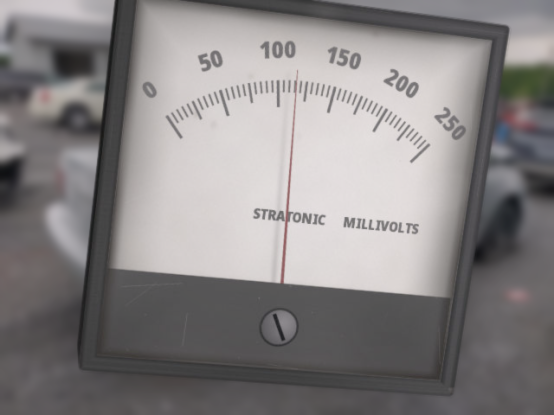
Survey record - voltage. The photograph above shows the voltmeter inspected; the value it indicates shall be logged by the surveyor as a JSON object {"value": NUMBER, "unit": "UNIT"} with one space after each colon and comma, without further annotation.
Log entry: {"value": 115, "unit": "mV"}
